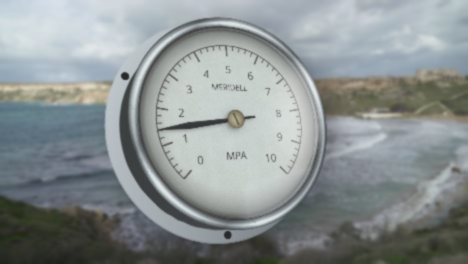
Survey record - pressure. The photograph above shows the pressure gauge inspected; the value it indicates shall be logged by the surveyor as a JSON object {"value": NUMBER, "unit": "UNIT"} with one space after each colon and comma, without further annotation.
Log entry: {"value": 1.4, "unit": "MPa"}
